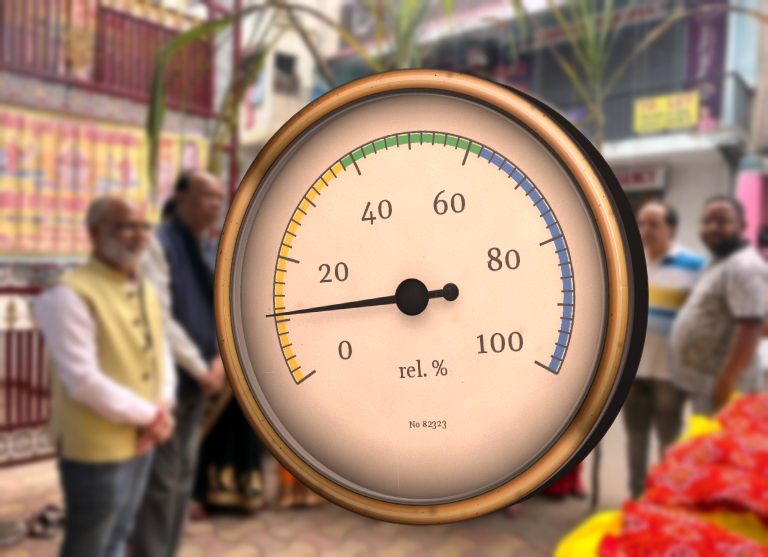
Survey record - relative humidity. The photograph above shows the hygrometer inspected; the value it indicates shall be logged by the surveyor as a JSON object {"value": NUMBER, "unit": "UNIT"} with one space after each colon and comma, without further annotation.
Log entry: {"value": 11, "unit": "%"}
